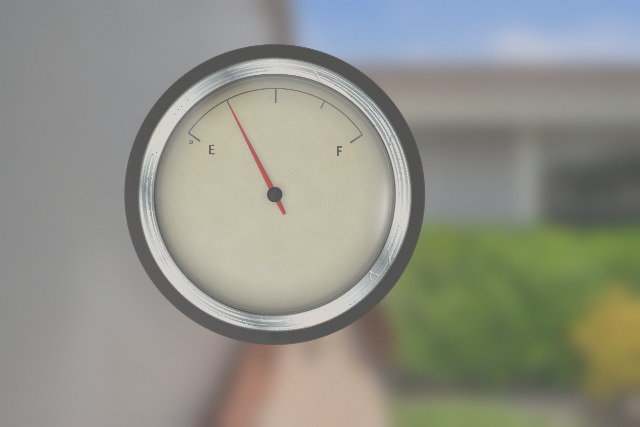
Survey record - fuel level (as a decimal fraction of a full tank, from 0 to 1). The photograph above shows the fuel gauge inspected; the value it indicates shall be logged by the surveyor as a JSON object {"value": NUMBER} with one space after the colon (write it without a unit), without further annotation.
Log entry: {"value": 0.25}
